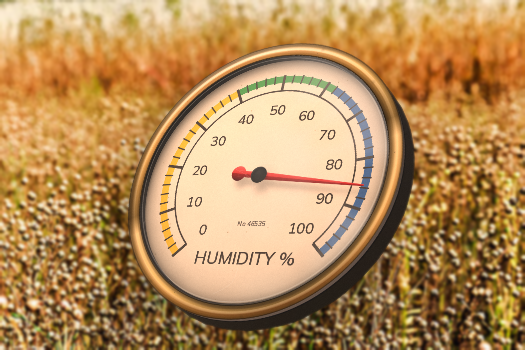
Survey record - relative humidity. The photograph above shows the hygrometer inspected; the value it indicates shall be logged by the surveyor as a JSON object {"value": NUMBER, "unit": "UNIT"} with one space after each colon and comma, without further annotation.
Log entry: {"value": 86, "unit": "%"}
